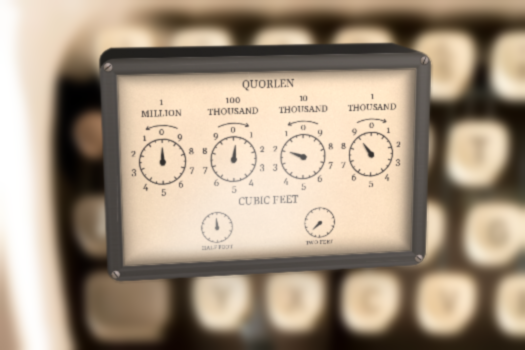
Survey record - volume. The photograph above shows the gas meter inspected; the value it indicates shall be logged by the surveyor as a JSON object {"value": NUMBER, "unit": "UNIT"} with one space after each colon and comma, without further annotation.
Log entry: {"value": 1900, "unit": "ft³"}
